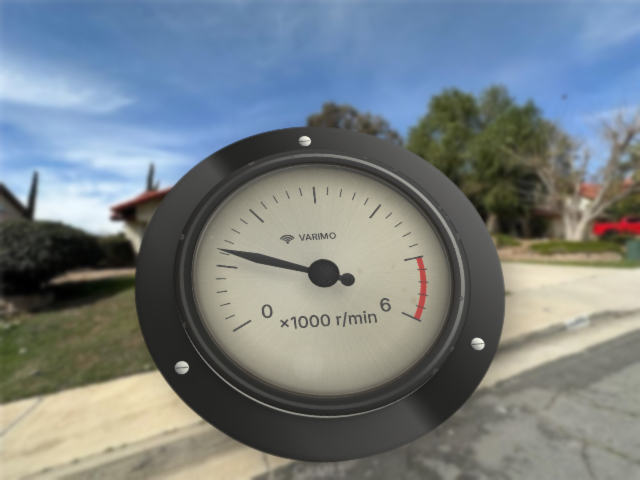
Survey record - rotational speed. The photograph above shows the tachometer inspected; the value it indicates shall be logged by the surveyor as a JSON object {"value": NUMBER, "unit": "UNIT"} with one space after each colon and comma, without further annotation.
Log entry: {"value": 1200, "unit": "rpm"}
